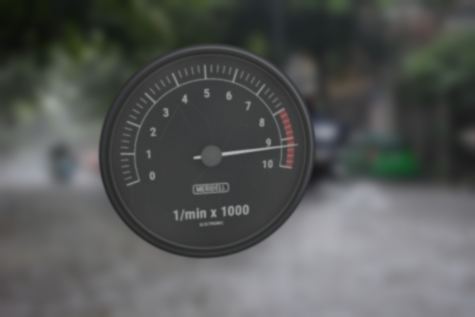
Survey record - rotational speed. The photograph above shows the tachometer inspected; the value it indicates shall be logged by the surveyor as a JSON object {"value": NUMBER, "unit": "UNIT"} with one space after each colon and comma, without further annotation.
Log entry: {"value": 9200, "unit": "rpm"}
